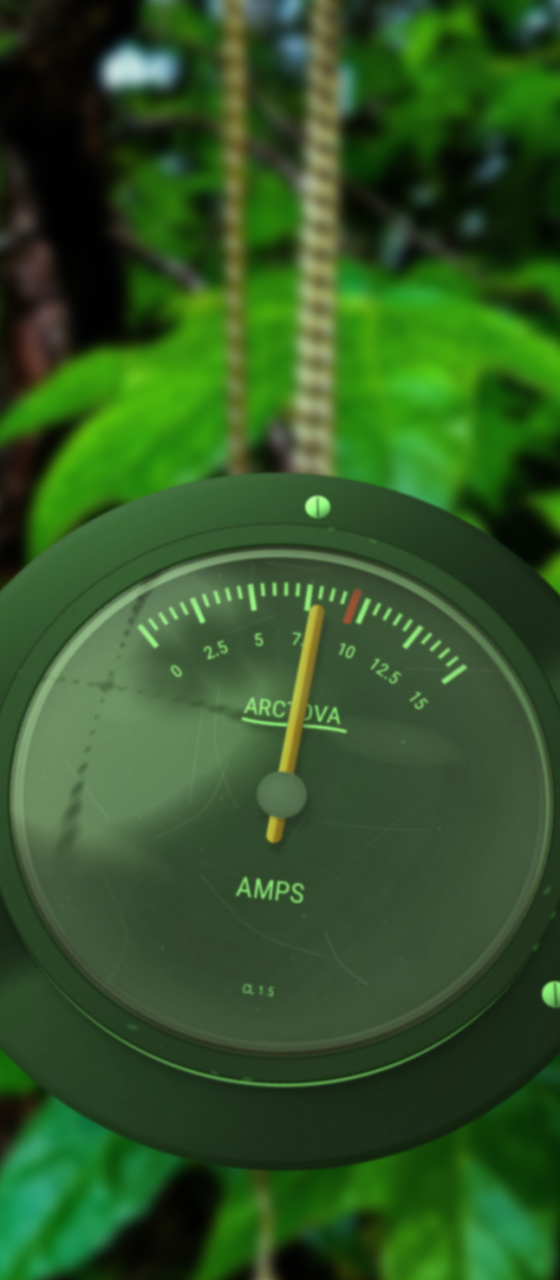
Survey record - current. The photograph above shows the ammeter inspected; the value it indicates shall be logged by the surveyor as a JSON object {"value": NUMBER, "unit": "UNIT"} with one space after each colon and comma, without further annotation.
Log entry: {"value": 8, "unit": "A"}
